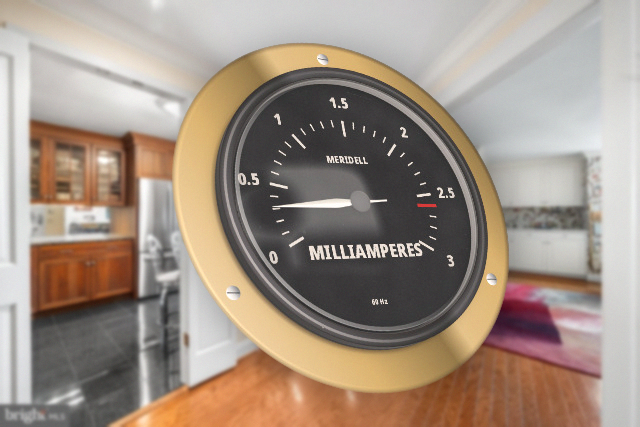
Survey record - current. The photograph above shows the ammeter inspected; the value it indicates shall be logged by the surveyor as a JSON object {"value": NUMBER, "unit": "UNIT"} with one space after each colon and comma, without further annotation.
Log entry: {"value": 0.3, "unit": "mA"}
